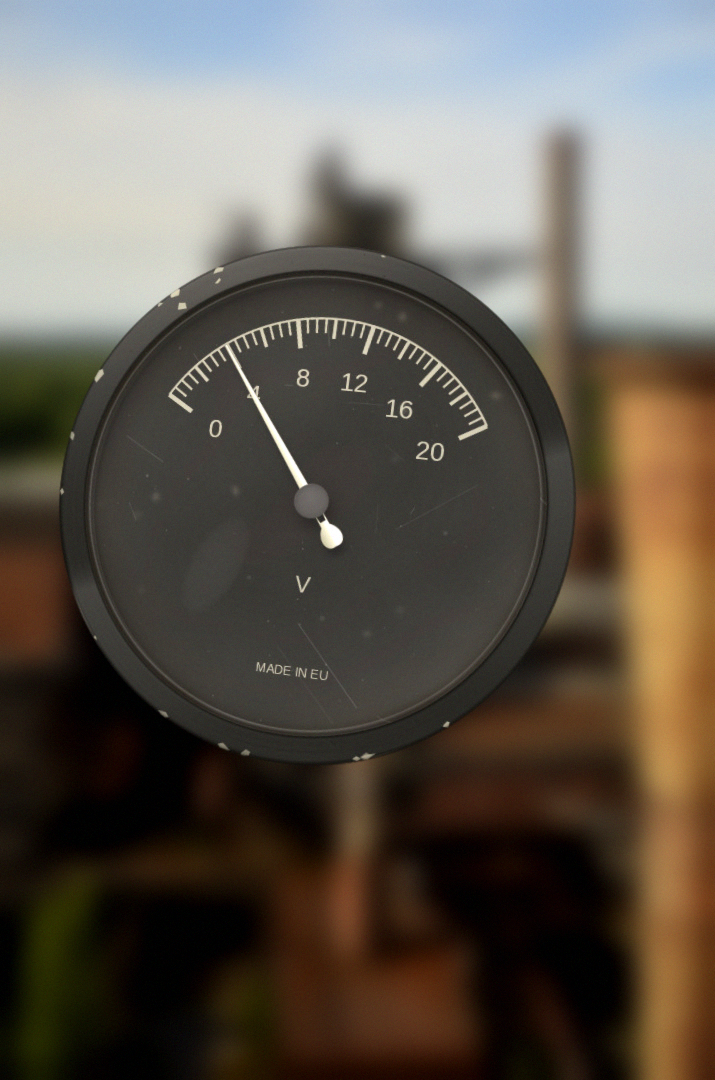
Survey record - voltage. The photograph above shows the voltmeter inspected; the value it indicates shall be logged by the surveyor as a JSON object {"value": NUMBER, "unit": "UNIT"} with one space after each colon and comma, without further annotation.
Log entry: {"value": 4, "unit": "V"}
